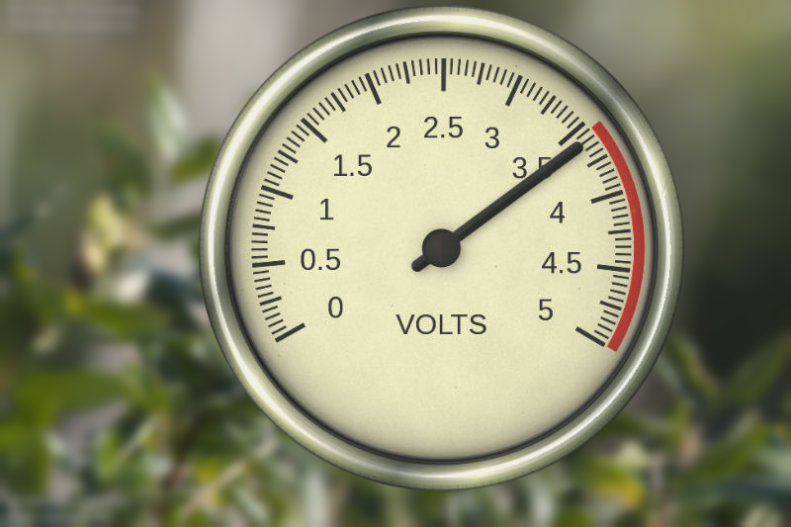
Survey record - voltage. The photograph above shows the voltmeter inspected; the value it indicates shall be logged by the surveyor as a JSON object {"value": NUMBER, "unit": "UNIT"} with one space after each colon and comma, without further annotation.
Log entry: {"value": 3.6, "unit": "V"}
